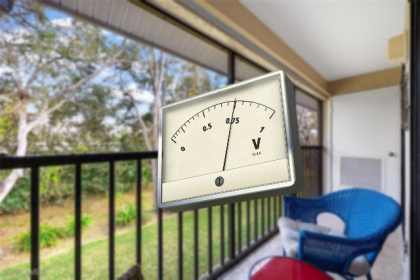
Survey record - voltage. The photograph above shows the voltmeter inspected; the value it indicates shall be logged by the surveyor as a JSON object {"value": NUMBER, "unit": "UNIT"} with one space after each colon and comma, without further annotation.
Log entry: {"value": 0.75, "unit": "V"}
